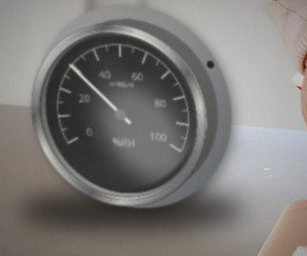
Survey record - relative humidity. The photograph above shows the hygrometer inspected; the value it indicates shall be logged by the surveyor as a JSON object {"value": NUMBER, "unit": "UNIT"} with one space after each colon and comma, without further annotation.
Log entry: {"value": 30, "unit": "%"}
